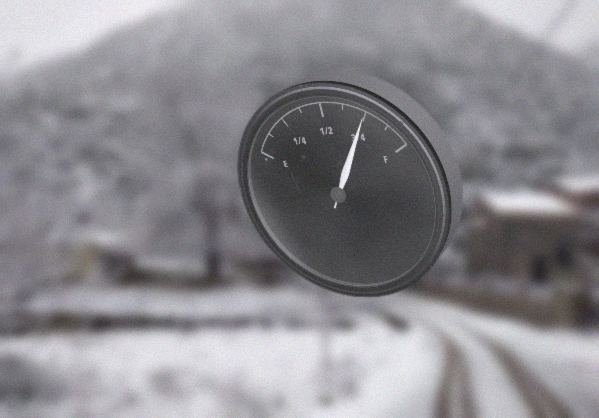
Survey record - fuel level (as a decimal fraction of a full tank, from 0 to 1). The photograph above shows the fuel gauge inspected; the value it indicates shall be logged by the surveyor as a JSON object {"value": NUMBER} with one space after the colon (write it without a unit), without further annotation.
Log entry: {"value": 0.75}
